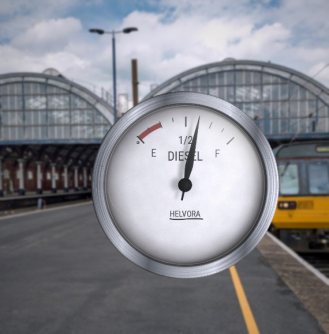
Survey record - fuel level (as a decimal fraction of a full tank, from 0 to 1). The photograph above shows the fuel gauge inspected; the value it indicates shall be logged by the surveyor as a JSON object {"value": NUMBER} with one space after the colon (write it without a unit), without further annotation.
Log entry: {"value": 0.625}
